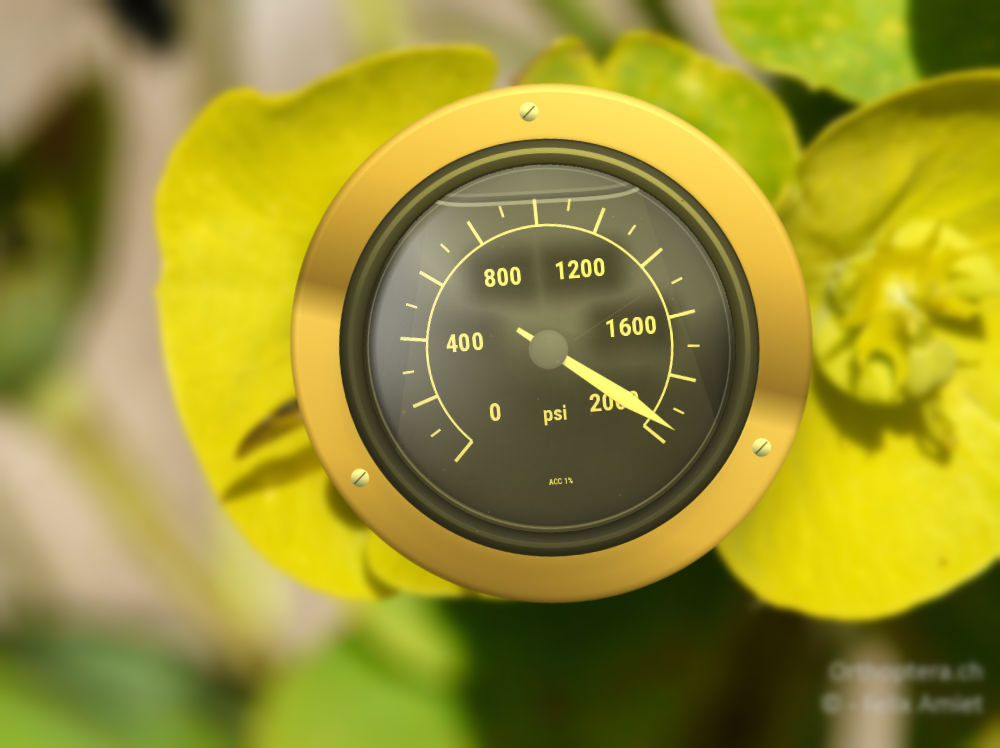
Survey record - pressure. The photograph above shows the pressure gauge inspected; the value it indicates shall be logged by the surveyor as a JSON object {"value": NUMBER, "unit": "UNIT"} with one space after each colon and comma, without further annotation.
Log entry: {"value": 1950, "unit": "psi"}
